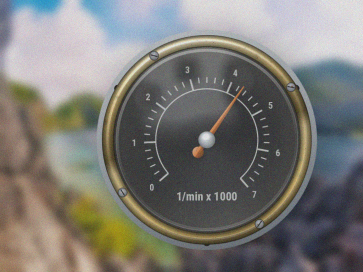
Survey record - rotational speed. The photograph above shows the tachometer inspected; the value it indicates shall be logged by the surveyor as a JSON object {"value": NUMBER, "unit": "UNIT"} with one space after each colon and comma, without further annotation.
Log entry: {"value": 4300, "unit": "rpm"}
